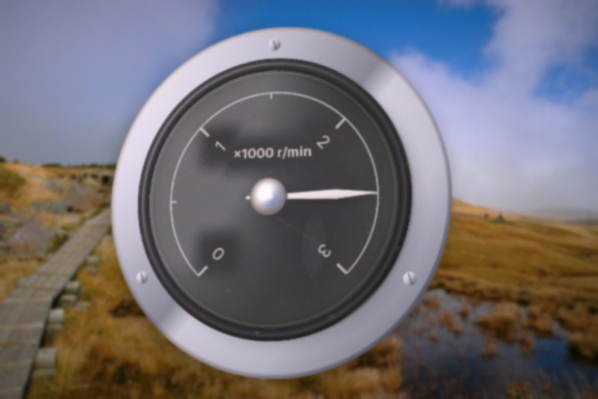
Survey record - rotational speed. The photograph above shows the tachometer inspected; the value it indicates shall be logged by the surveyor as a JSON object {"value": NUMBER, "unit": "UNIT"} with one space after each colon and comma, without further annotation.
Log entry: {"value": 2500, "unit": "rpm"}
